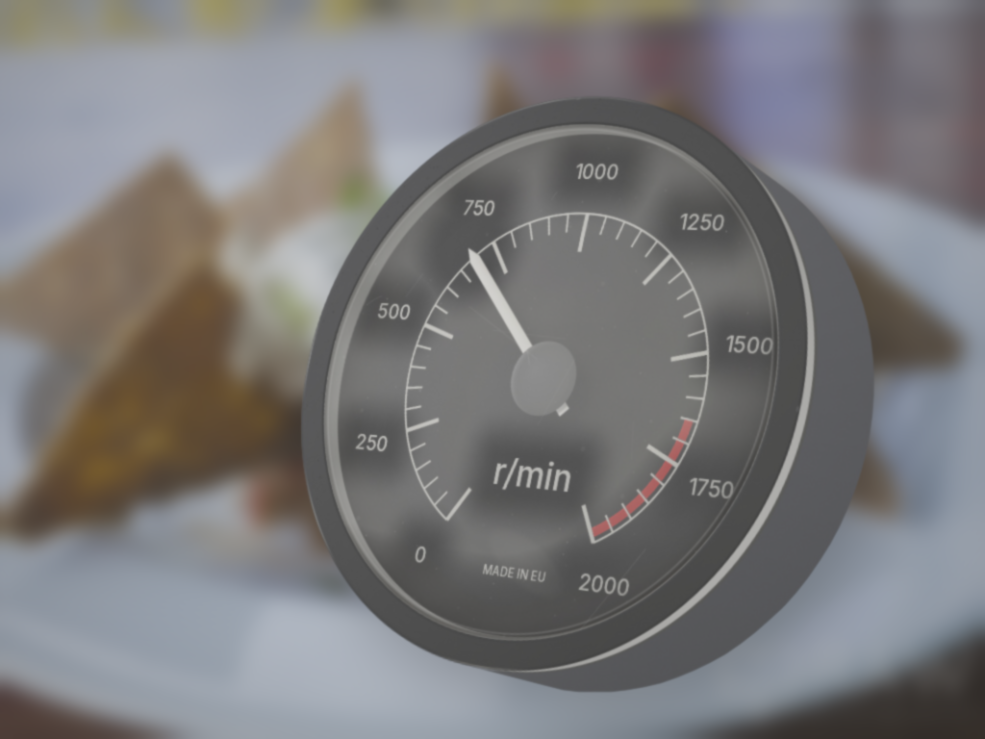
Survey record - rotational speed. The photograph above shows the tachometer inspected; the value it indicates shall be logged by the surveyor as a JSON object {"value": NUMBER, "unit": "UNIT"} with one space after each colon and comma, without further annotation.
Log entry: {"value": 700, "unit": "rpm"}
